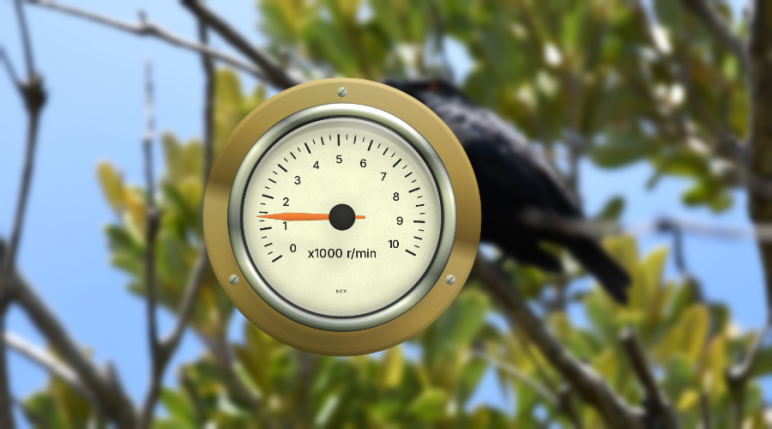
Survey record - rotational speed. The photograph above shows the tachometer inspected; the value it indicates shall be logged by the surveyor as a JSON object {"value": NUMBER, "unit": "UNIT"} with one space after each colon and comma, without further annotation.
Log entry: {"value": 1375, "unit": "rpm"}
